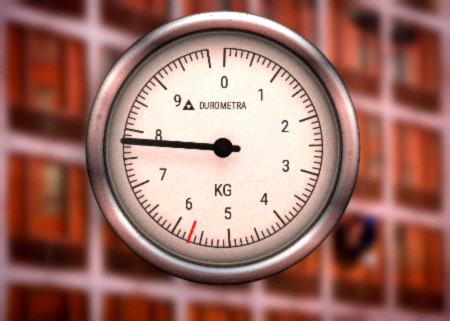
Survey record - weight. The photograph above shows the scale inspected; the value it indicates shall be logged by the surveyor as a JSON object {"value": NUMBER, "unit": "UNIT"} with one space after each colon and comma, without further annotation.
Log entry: {"value": 7.8, "unit": "kg"}
